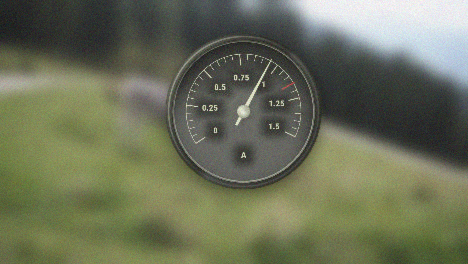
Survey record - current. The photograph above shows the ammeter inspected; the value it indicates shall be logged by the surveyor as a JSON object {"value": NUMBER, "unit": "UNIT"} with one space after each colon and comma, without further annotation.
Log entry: {"value": 0.95, "unit": "A"}
